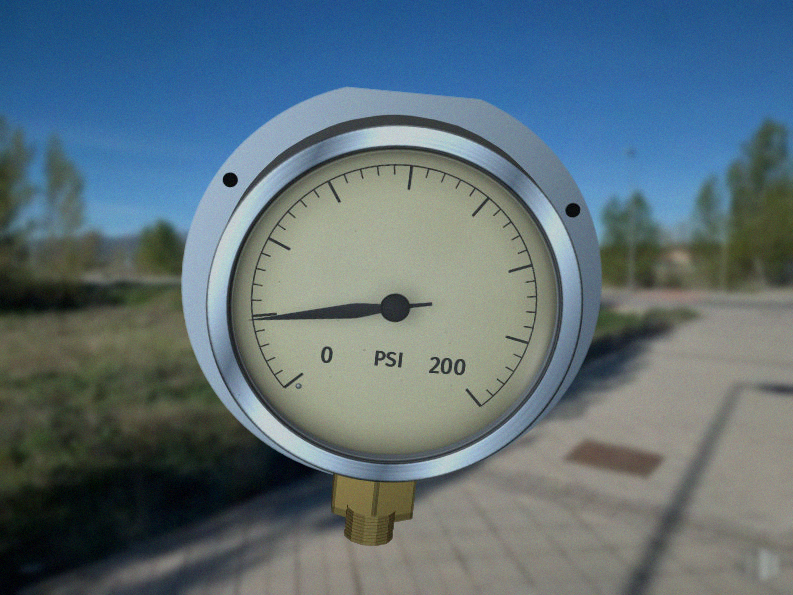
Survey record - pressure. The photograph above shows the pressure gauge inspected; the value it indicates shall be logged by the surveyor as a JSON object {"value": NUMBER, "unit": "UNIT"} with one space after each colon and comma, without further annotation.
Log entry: {"value": 25, "unit": "psi"}
